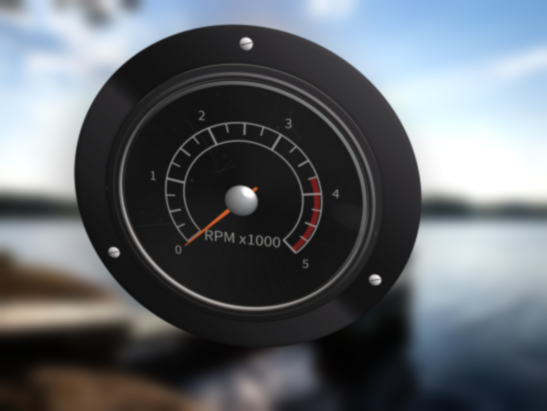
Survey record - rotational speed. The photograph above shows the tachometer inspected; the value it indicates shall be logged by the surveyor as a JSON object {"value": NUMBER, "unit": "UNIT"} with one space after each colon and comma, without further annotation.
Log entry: {"value": 0, "unit": "rpm"}
